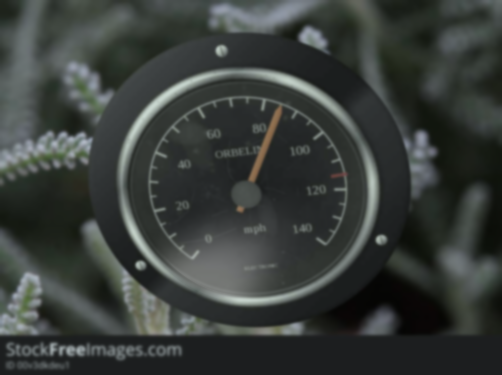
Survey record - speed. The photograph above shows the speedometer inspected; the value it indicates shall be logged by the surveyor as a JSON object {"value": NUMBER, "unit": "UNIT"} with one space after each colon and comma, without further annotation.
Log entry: {"value": 85, "unit": "mph"}
